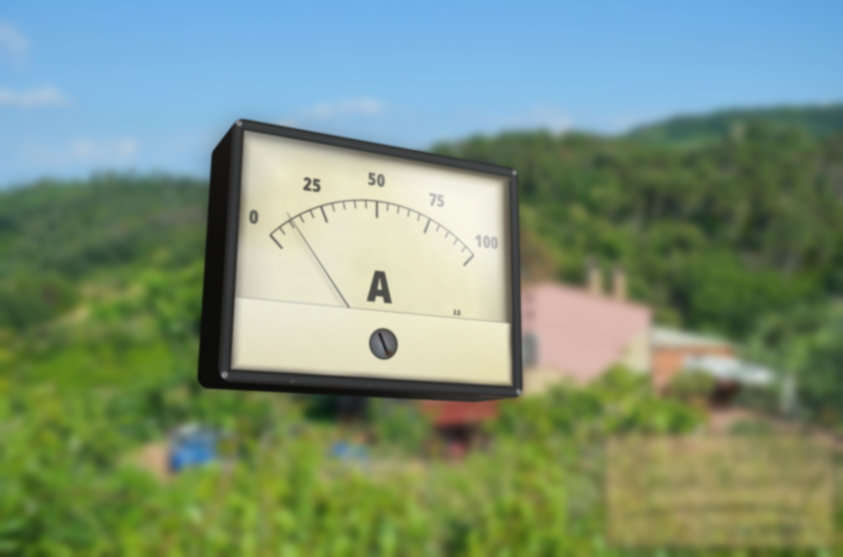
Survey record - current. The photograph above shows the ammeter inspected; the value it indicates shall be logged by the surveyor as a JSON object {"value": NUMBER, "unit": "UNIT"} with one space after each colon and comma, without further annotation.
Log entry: {"value": 10, "unit": "A"}
